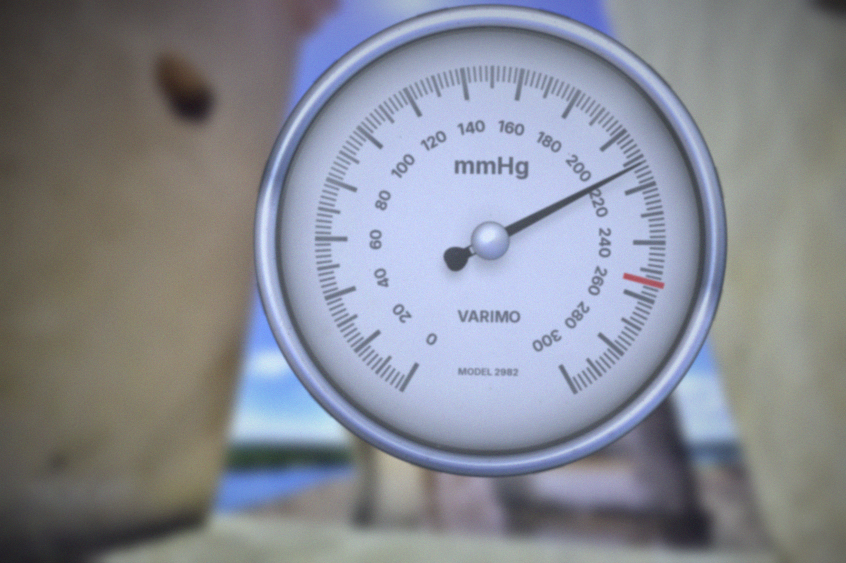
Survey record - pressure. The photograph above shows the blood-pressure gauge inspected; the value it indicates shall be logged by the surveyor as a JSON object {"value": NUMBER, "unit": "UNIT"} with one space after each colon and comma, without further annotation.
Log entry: {"value": 212, "unit": "mmHg"}
